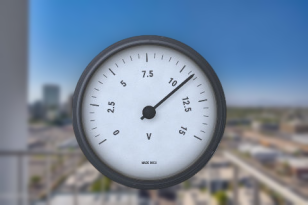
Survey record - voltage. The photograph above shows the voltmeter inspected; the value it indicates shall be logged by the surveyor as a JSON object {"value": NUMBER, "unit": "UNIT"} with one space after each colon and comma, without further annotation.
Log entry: {"value": 10.75, "unit": "V"}
